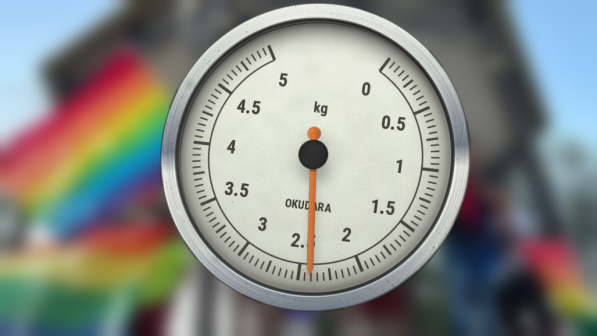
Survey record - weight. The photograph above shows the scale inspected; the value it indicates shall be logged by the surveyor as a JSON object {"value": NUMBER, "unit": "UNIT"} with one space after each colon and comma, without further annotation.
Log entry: {"value": 2.4, "unit": "kg"}
